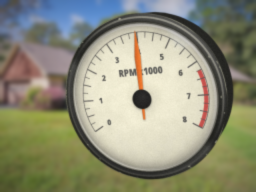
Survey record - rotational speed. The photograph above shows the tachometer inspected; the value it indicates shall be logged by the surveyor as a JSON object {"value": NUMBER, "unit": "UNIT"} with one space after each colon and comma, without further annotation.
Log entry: {"value": 4000, "unit": "rpm"}
